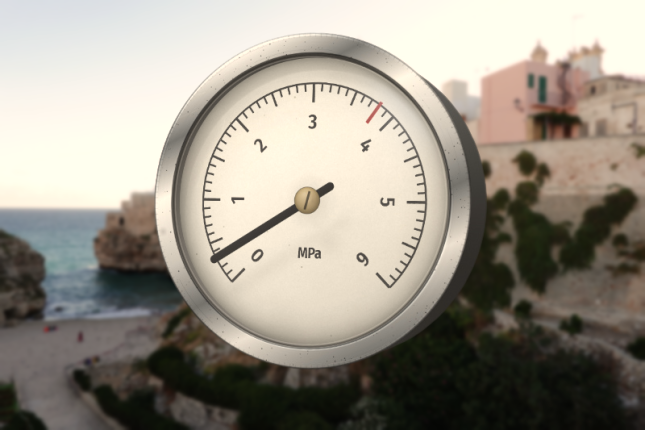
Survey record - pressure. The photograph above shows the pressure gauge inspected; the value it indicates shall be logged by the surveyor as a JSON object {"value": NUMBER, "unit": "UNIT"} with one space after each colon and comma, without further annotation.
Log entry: {"value": 0.3, "unit": "MPa"}
